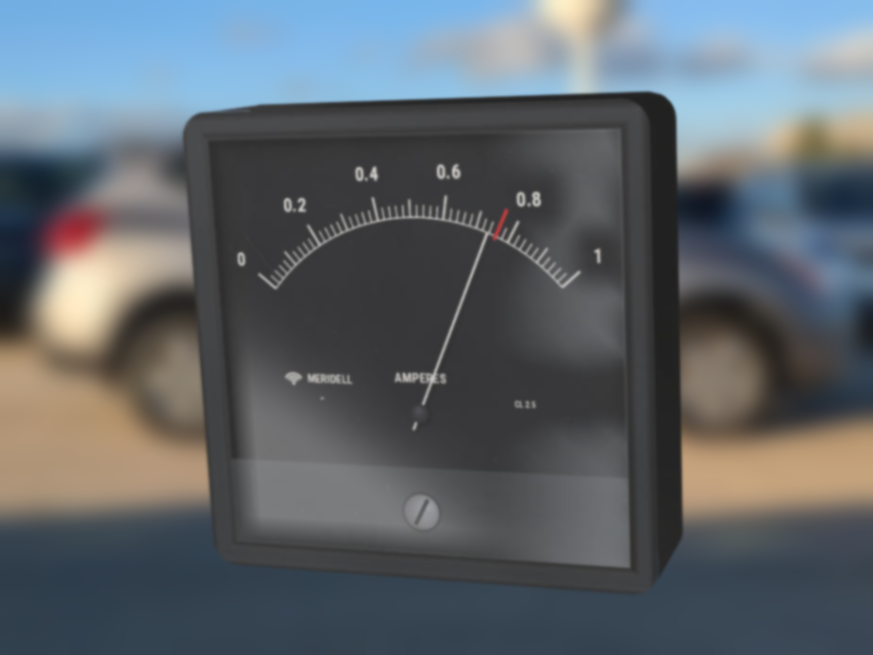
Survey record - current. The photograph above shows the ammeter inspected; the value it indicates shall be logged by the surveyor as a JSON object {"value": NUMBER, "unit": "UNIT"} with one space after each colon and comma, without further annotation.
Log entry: {"value": 0.74, "unit": "A"}
